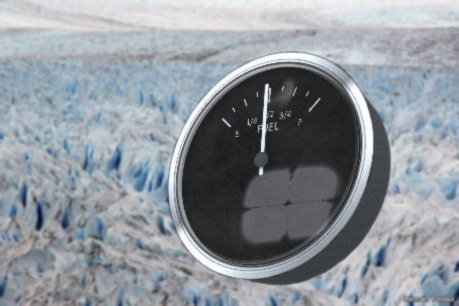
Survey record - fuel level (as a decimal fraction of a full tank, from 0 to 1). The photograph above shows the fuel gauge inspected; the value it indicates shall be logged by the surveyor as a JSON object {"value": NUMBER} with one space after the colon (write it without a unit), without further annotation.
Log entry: {"value": 0.5}
